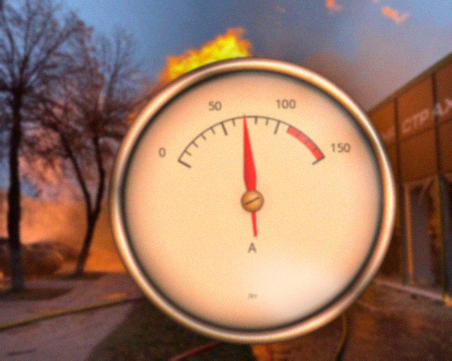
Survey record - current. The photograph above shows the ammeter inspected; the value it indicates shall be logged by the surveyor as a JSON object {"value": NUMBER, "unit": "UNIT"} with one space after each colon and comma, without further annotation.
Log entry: {"value": 70, "unit": "A"}
